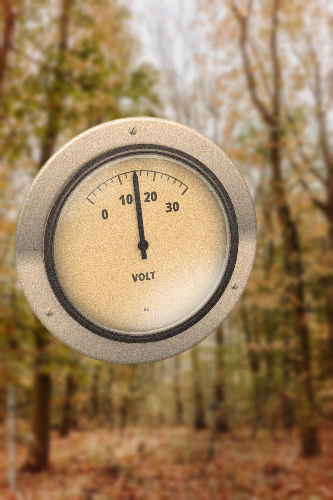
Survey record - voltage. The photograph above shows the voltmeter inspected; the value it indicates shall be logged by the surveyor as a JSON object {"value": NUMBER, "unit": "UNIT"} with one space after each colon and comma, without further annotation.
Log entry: {"value": 14, "unit": "V"}
